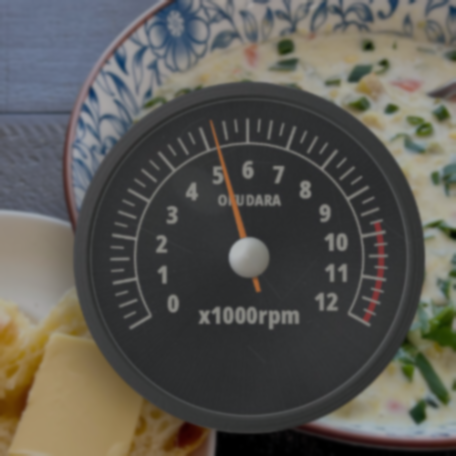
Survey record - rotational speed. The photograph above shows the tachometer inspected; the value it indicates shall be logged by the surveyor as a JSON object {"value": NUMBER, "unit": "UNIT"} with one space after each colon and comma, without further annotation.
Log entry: {"value": 5250, "unit": "rpm"}
